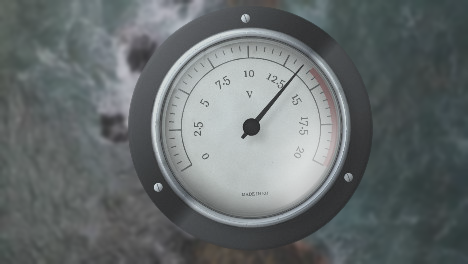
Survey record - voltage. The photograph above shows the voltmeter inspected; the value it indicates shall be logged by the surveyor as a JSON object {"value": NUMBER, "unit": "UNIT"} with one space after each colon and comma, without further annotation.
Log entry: {"value": 13.5, "unit": "V"}
